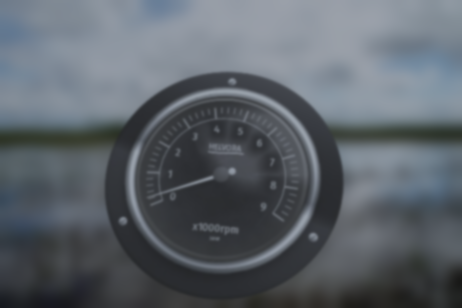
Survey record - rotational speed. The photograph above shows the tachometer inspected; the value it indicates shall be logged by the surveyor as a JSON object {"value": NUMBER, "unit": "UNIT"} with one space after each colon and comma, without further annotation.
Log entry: {"value": 200, "unit": "rpm"}
